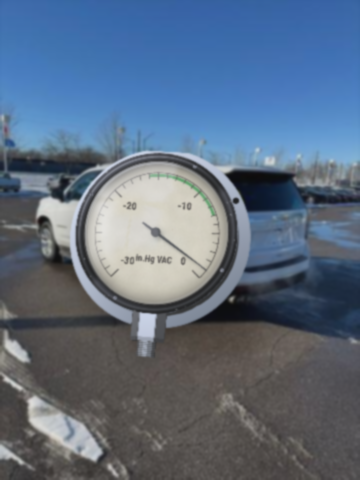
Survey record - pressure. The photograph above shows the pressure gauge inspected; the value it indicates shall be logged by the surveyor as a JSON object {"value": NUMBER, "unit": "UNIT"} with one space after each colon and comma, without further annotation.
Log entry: {"value": -1, "unit": "inHg"}
